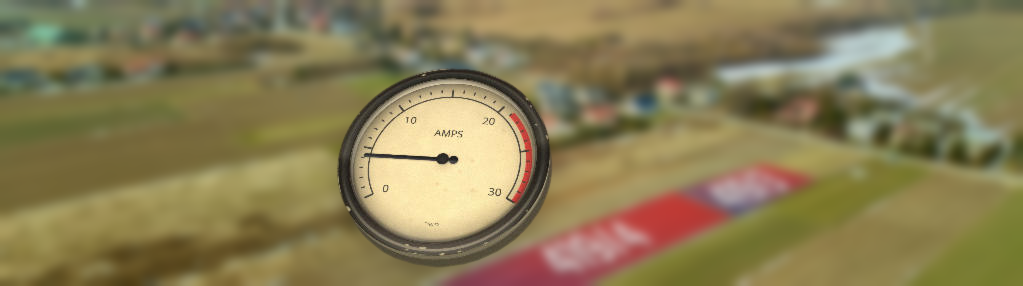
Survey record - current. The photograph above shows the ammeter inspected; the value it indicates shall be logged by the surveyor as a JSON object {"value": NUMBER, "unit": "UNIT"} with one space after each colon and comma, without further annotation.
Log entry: {"value": 4, "unit": "A"}
